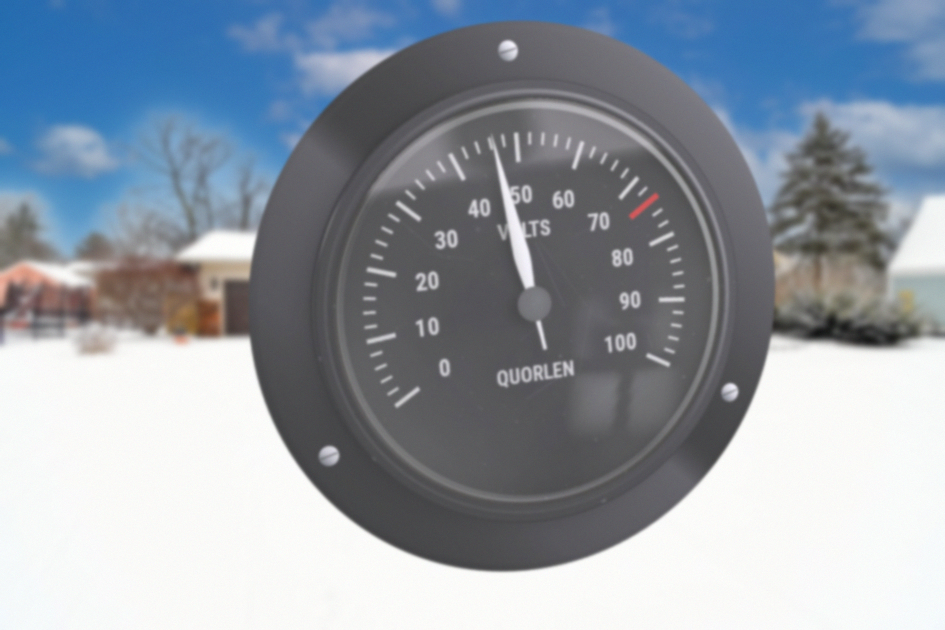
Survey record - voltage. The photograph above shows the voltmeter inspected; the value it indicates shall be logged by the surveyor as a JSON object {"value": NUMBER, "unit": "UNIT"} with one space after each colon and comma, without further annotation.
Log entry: {"value": 46, "unit": "V"}
